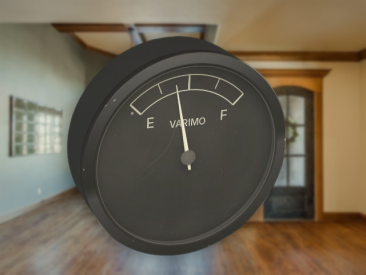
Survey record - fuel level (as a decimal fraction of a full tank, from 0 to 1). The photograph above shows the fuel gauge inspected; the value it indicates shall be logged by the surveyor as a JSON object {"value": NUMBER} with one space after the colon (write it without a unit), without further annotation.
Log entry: {"value": 0.375}
